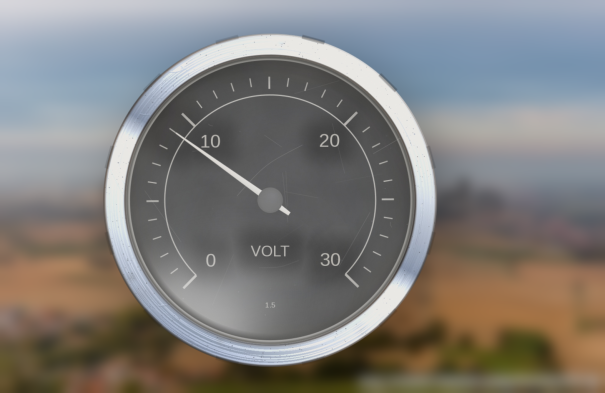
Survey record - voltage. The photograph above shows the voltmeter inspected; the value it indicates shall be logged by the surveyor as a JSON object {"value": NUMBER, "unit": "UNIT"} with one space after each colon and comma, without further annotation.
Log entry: {"value": 9, "unit": "V"}
